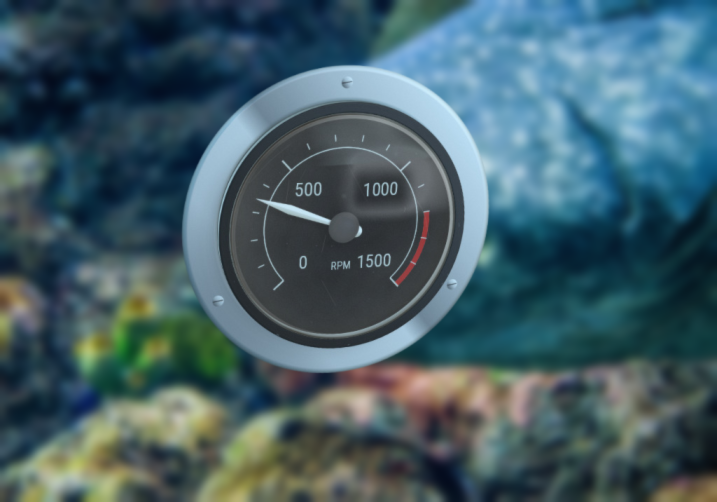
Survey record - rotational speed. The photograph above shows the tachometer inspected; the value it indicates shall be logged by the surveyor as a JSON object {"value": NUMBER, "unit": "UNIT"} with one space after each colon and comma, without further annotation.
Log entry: {"value": 350, "unit": "rpm"}
